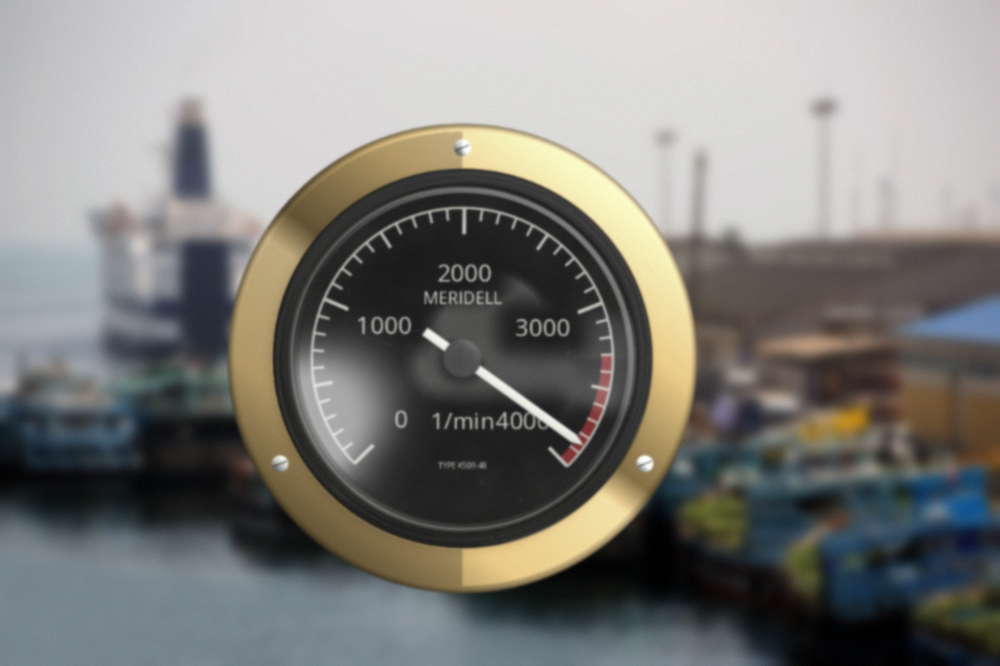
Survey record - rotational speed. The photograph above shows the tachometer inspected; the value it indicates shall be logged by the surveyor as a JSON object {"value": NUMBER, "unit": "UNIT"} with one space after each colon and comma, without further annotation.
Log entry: {"value": 3850, "unit": "rpm"}
